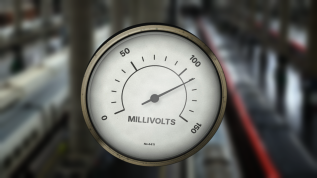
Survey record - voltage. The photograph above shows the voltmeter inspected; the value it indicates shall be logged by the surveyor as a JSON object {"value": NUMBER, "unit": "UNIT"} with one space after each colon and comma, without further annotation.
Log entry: {"value": 110, "unit": "mV"}
